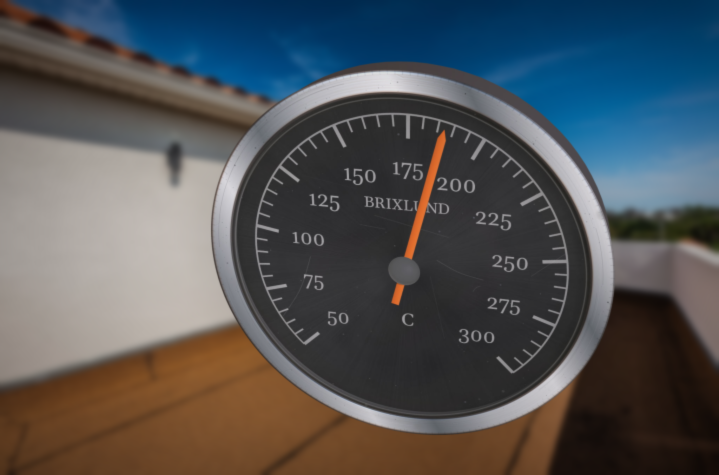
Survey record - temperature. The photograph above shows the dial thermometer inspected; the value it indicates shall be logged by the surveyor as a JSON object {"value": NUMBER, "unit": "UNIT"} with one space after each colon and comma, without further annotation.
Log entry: {"value": 187.5, "unit": "°C"}
